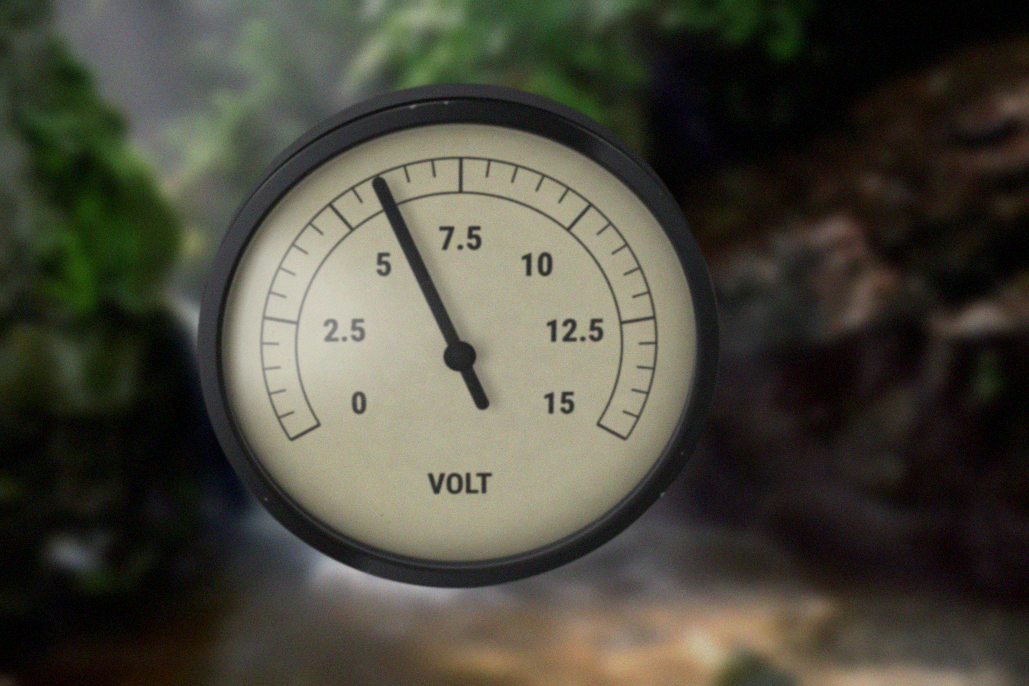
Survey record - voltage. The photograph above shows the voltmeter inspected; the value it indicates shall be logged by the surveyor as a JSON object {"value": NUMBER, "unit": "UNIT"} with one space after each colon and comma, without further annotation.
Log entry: {"value": 6, "unit": "V"}
